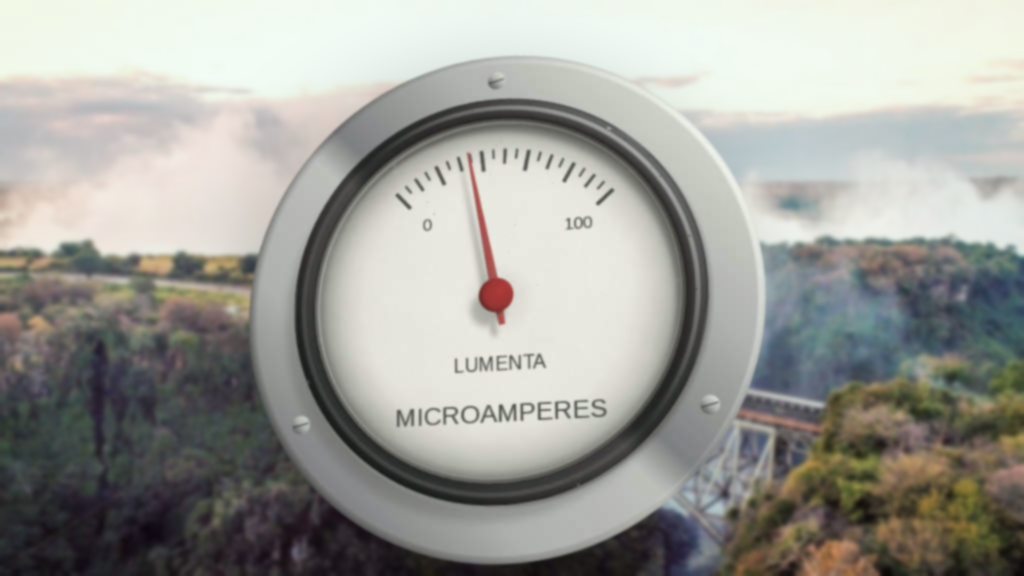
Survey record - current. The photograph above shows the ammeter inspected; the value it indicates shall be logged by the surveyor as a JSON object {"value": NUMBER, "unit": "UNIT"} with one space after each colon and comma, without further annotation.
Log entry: {"value": 35, "unit": "µA"}
